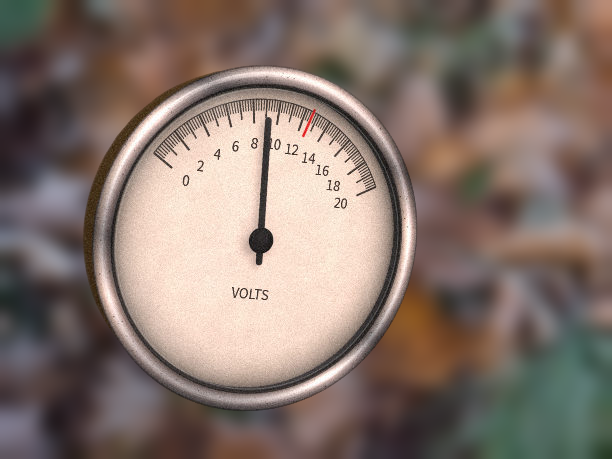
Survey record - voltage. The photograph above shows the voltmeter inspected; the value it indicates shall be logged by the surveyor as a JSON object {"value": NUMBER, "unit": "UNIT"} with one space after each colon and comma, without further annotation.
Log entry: {"value": 9, "unit": "V"}
